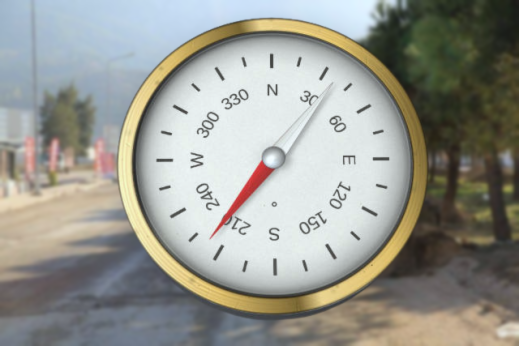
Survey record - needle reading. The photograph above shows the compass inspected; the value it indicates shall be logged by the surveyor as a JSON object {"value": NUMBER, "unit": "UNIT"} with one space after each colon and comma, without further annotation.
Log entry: {"value": 217.5, "unit": "°"}
